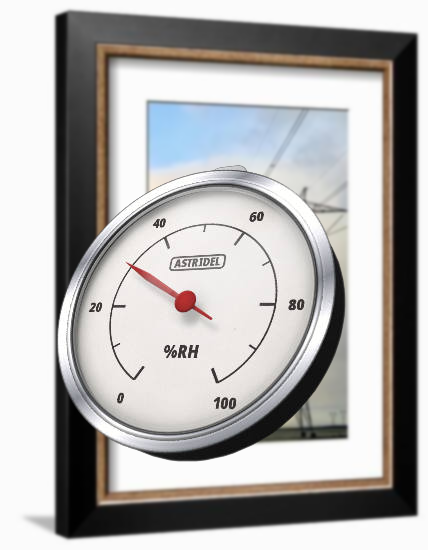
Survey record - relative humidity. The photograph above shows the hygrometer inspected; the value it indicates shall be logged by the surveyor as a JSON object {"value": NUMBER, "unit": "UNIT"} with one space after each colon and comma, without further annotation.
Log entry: {"value": 30, "unit": "%"}
